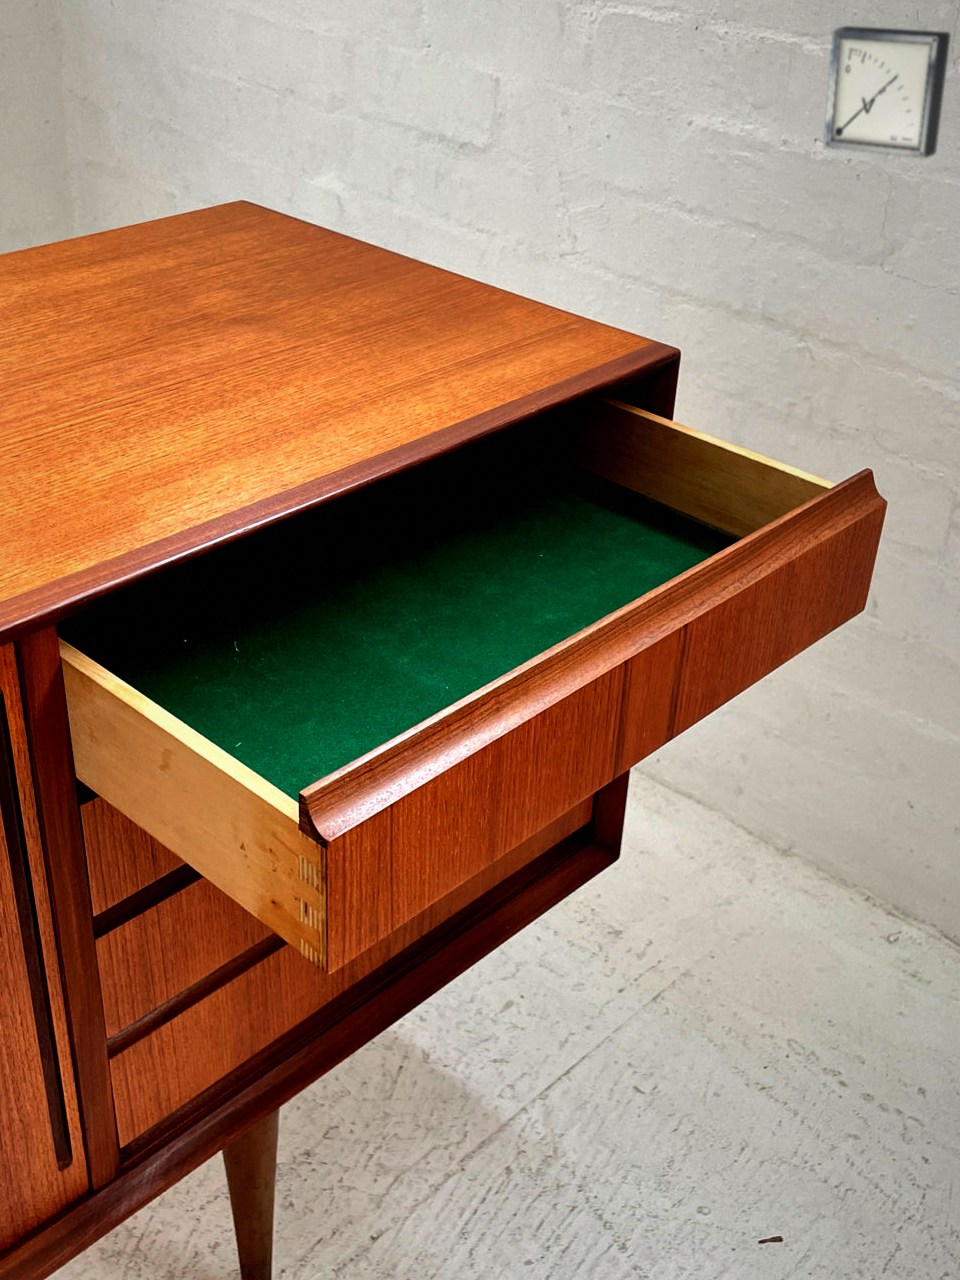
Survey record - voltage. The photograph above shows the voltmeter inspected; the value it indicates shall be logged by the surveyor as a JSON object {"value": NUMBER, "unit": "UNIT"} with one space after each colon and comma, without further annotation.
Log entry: {"value": 2, "unit": "V"}
